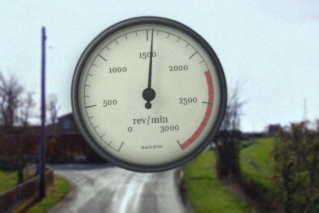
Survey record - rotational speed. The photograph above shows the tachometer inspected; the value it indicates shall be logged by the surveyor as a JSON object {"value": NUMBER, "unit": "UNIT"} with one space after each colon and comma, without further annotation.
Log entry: {"value": 1550, "unit": "rpm"}
